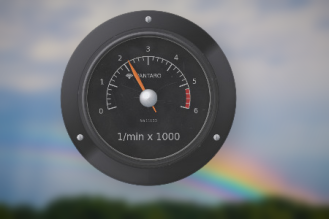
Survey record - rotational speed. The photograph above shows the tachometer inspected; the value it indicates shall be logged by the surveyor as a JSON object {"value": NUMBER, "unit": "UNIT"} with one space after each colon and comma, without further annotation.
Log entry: {"value": 2200, "unit": "rpm"}
